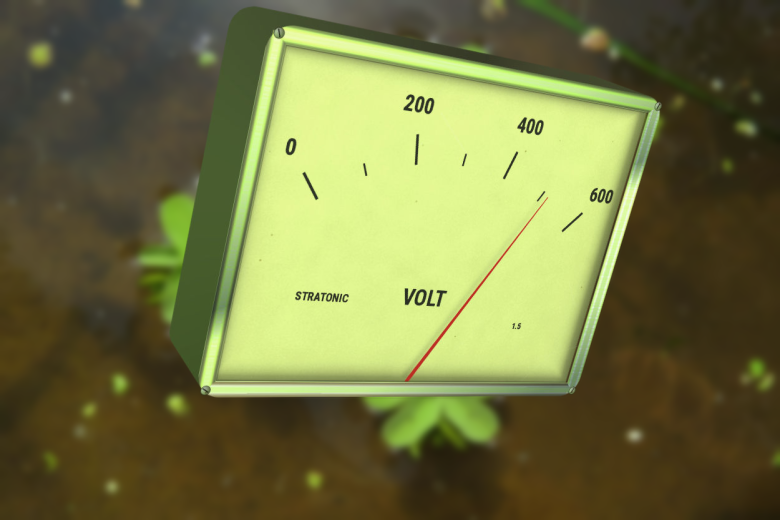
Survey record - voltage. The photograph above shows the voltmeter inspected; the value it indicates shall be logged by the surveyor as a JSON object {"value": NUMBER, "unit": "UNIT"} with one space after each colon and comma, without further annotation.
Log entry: {"value": 500, "unit": "V"}
